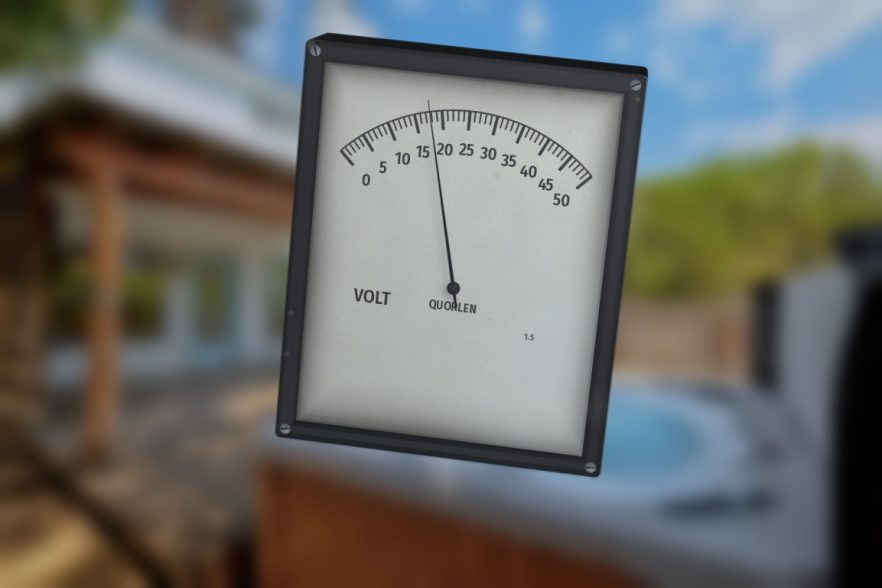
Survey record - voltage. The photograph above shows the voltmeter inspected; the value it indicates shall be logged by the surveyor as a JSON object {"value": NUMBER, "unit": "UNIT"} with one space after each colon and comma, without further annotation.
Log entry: {"value": 18, "unit": "V"}
